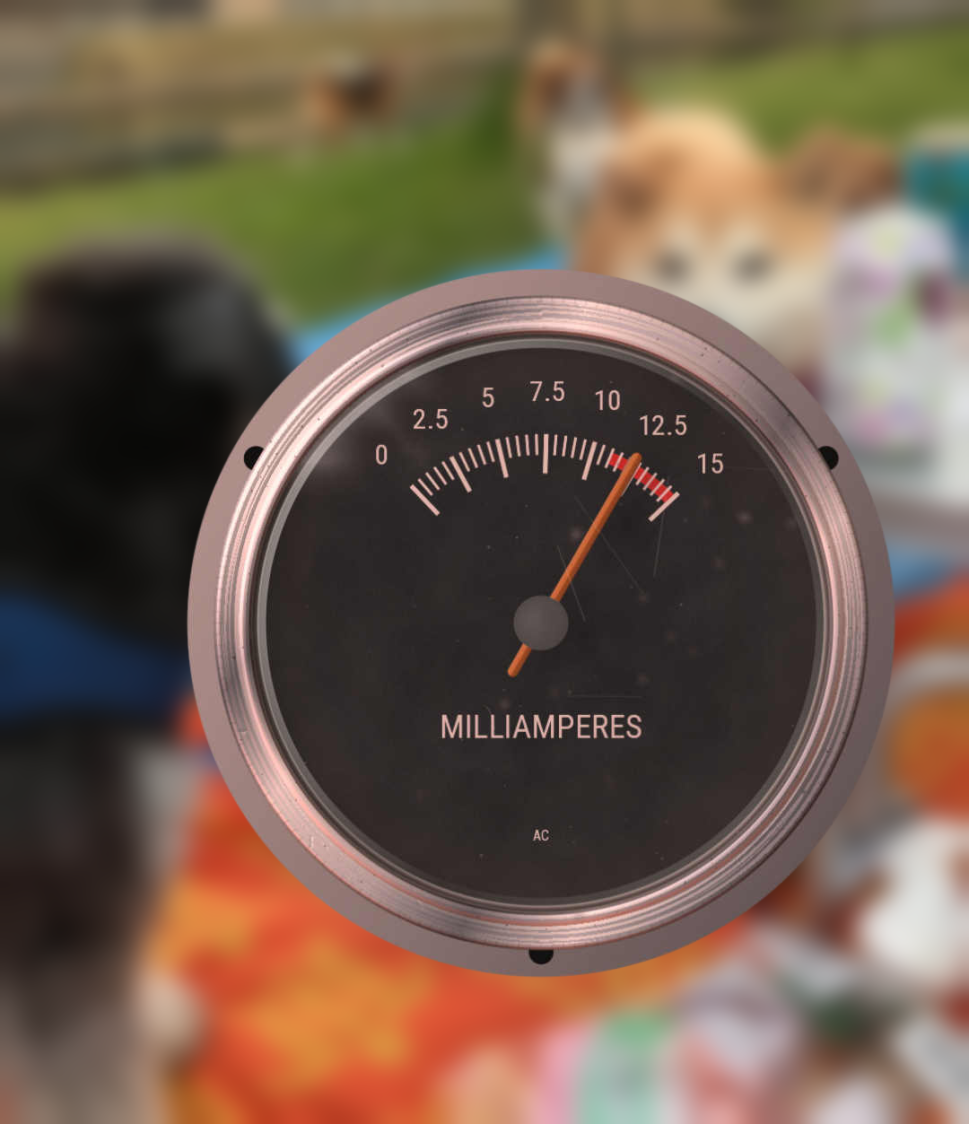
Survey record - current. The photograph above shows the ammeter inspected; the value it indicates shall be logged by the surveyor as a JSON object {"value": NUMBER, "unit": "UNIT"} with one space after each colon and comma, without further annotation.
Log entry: {"value": 12.25, "unit": "mA"}
